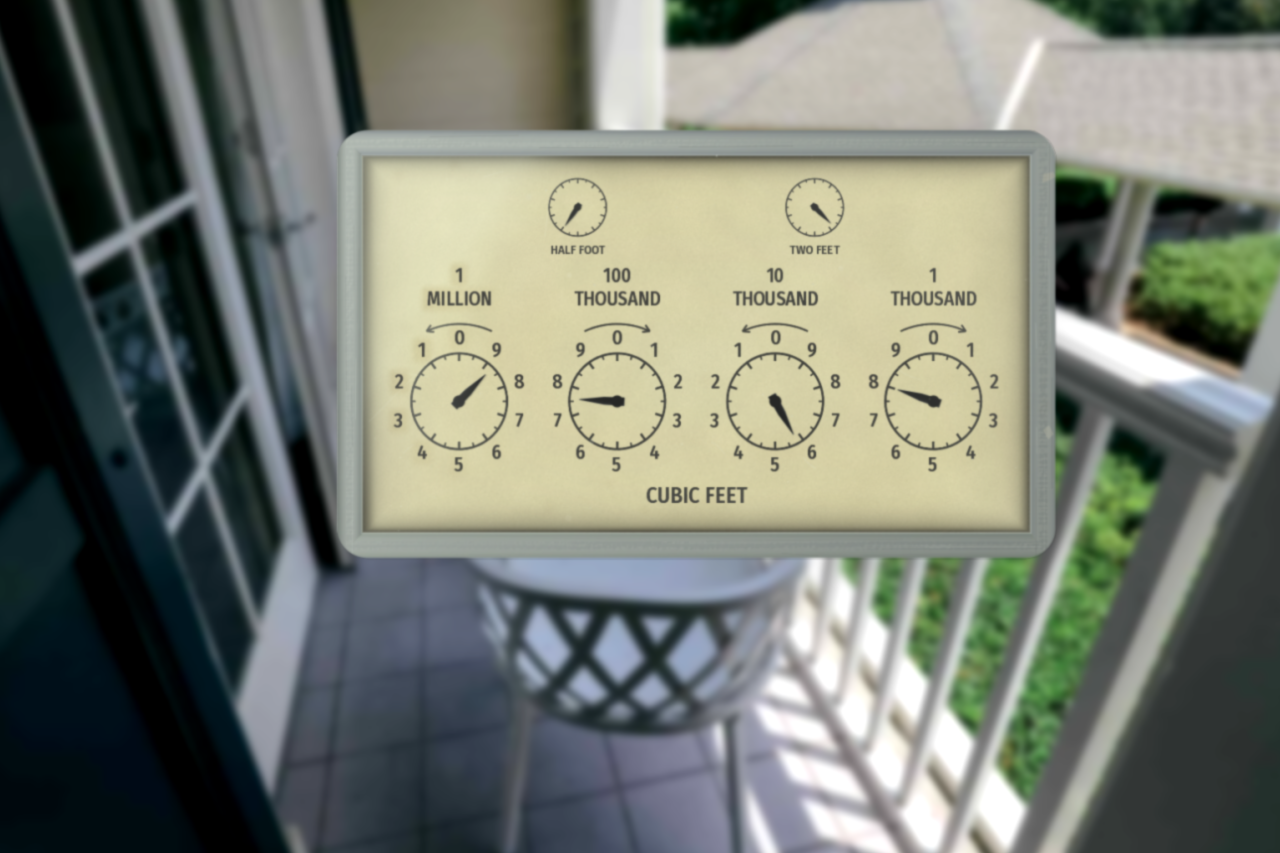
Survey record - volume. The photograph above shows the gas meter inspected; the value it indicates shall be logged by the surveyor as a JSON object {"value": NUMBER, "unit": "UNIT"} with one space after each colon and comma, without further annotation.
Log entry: {"value": 875800, "unit": "ft³"}
